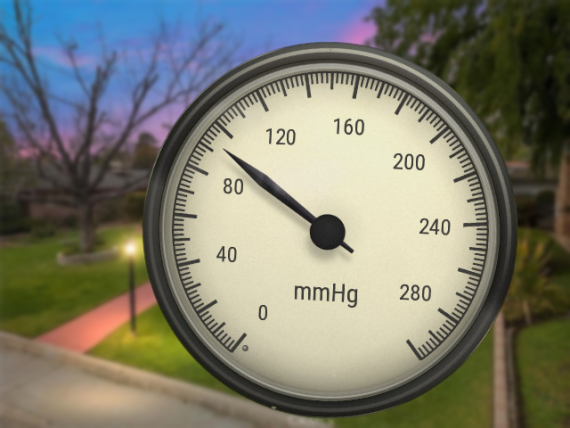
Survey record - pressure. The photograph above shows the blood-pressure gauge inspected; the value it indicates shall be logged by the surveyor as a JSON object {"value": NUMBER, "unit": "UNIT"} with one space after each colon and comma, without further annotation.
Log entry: {"value": 94, "unit": "mmHg"}
